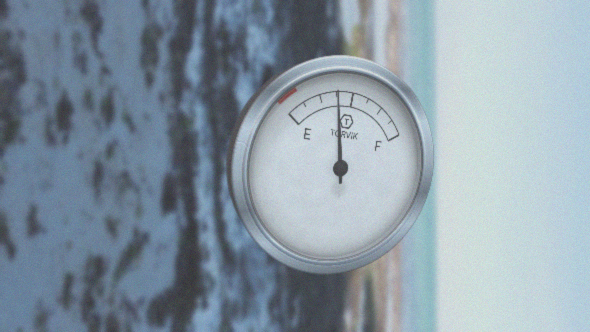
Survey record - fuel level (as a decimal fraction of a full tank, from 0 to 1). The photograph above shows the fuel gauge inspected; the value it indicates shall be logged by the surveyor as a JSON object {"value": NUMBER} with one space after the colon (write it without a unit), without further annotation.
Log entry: {"value": 0.375}
